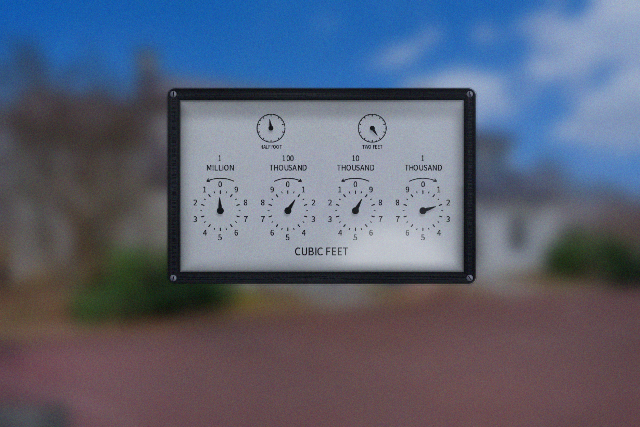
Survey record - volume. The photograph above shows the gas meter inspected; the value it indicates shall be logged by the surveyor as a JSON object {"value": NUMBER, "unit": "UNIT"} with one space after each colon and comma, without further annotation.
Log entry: {"value": 9200, "unit": "ft³"}
